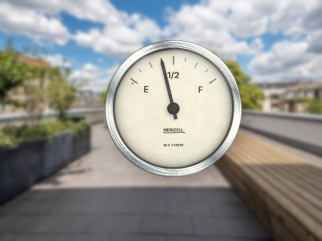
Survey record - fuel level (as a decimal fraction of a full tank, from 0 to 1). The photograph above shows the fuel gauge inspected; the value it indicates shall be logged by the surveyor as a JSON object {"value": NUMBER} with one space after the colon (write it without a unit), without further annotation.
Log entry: {"value": 0.375}
